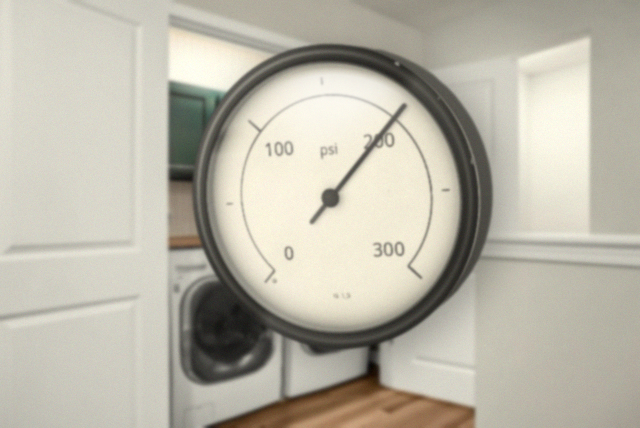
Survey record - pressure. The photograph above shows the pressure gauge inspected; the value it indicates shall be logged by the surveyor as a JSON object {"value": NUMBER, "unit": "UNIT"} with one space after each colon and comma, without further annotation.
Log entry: {"value": 200, "unit": "psi"}
